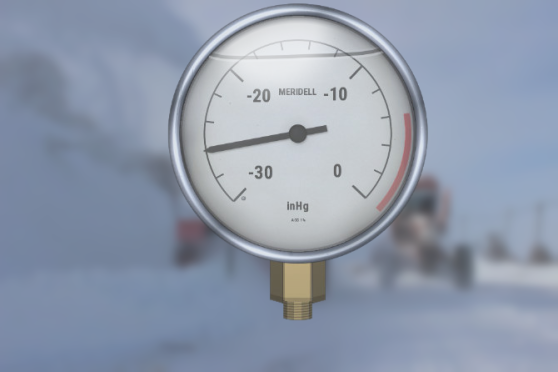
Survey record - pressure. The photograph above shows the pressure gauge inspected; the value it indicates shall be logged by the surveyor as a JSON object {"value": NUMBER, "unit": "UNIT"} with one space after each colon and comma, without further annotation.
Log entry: {"value": -26, "unit": "inHg"}
